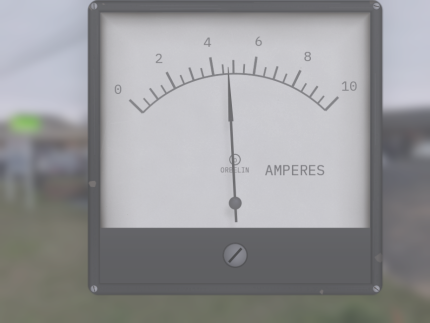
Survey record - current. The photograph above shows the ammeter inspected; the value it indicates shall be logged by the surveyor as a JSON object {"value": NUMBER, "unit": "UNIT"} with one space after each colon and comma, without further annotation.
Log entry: {"value": 4.75, "unit": "A"}
